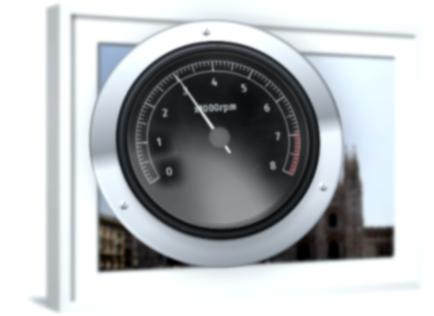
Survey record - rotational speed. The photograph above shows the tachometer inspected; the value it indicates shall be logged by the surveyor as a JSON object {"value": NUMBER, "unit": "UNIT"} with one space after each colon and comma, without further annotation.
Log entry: {"value": 3000, "unit": "rpm"}
